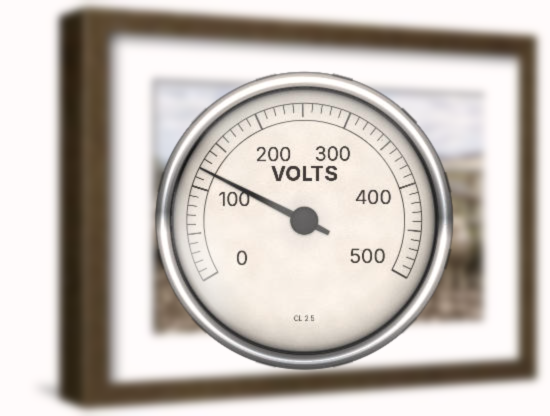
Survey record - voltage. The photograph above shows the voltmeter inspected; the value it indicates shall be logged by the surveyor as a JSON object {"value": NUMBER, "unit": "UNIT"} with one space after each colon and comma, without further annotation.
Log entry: {"value": 120, "unit": "V"}
